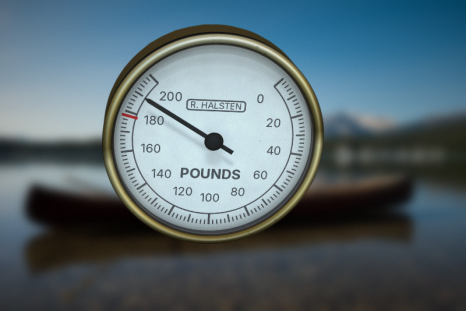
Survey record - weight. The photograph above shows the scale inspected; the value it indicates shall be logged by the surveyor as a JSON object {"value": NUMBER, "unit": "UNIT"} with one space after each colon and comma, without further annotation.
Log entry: {"value": 190, "unit": "lb"}
